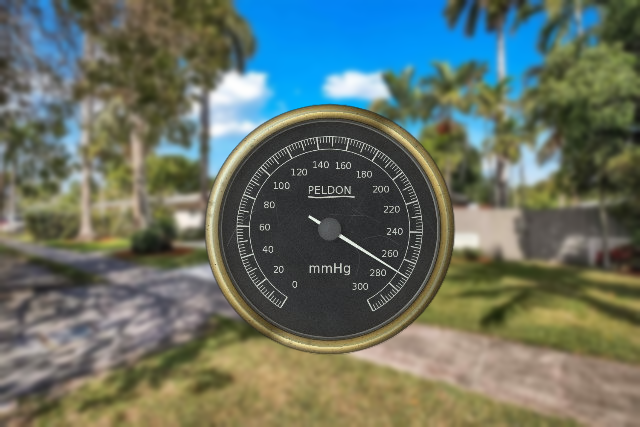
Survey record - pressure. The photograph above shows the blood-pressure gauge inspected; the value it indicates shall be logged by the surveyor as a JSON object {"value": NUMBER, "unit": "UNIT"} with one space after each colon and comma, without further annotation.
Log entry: {"value": 270, "unit": "mmHg"}
